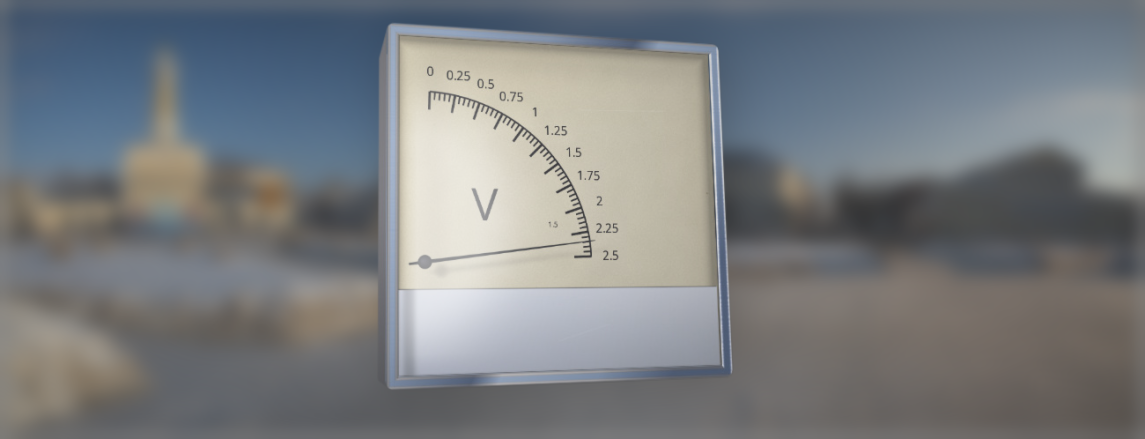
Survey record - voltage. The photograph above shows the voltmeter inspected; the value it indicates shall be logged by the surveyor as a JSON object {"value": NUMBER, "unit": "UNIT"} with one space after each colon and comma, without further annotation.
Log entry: {"value": 2.35, "unit": "V"}
